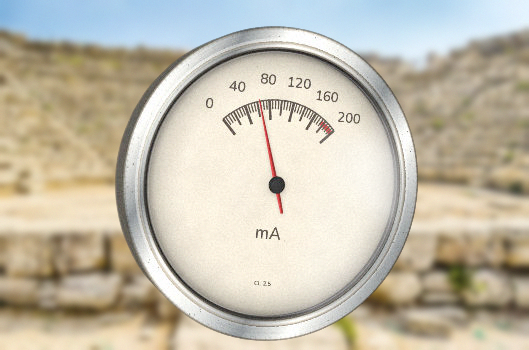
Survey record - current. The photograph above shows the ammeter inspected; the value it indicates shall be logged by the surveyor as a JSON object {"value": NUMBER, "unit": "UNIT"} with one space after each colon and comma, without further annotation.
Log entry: {"value": 60, "unit": "mA"}
